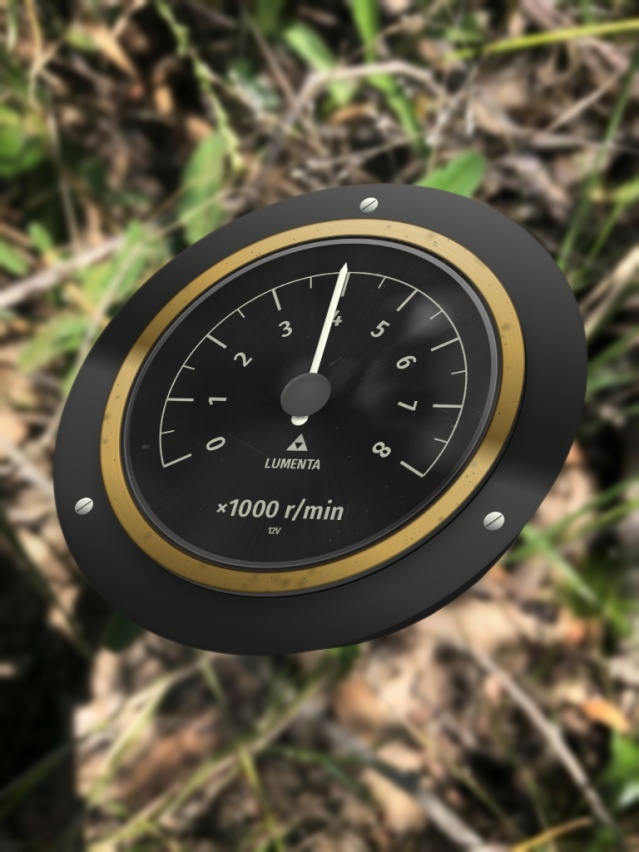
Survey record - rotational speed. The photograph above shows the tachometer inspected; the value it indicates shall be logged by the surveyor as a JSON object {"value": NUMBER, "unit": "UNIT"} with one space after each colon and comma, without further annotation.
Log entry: {"value": 4000, "unit": "rpm"}
